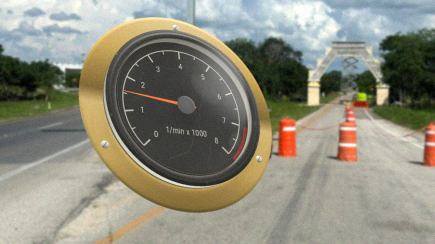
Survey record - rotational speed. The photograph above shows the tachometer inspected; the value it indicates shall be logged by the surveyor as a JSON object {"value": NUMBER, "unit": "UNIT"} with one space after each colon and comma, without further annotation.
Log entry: {"value": 1500, "unit": "rpm"}
